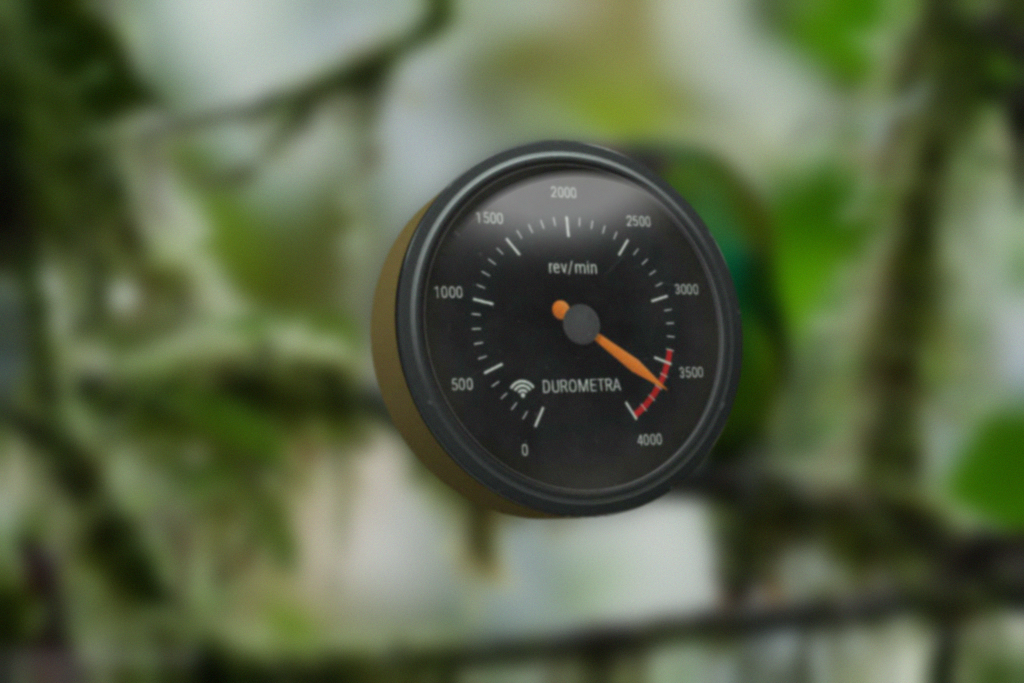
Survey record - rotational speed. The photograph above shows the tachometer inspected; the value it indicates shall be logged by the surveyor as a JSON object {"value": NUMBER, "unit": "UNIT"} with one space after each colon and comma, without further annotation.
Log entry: {"value": 3700, "unit": "rpm"}
